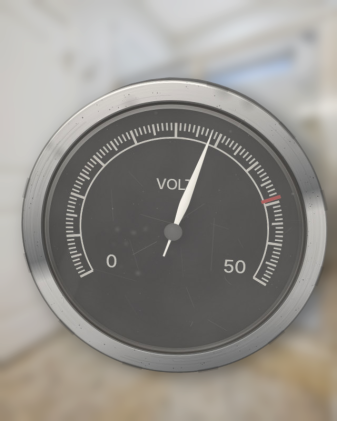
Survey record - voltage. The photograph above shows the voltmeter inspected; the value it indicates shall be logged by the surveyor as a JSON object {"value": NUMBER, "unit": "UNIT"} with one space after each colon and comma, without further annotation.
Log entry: {"value": 29, "unit": "V"}
